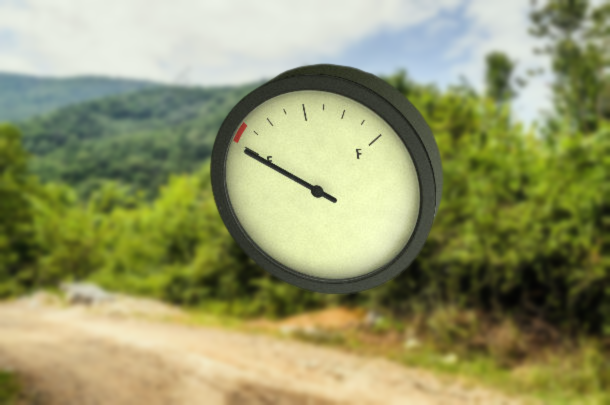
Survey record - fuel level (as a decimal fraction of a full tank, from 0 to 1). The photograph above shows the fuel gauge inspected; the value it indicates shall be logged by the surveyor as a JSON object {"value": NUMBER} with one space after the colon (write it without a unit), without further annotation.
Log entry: {"value": 0}
